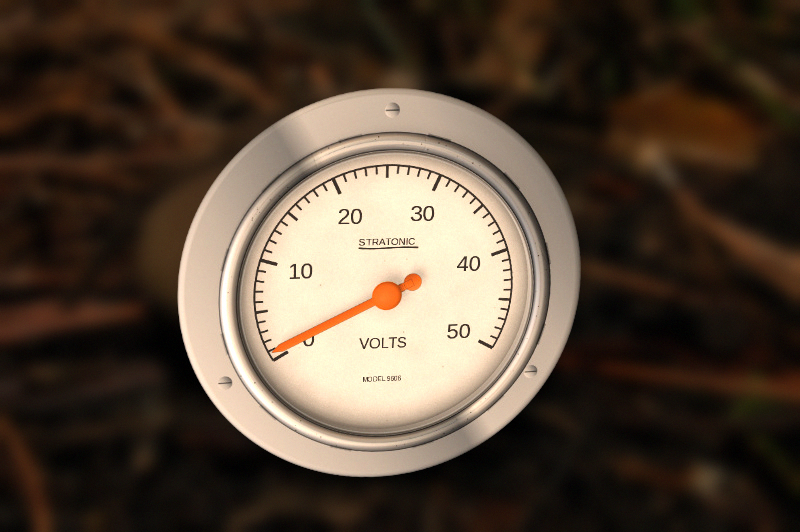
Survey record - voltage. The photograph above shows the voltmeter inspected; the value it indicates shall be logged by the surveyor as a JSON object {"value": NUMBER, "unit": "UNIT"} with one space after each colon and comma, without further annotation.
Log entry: {"value": 1, "unit": "V"}
